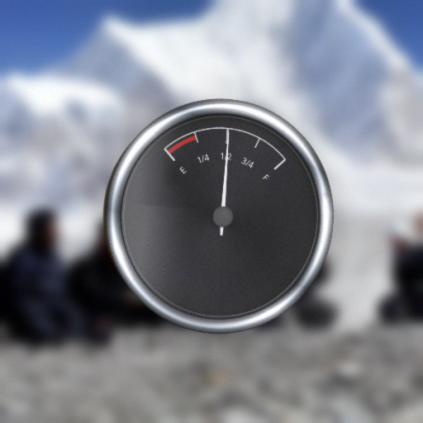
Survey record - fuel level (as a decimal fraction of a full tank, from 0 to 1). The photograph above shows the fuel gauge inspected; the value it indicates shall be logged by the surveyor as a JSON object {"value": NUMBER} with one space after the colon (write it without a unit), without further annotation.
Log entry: {"value": 0.5}
